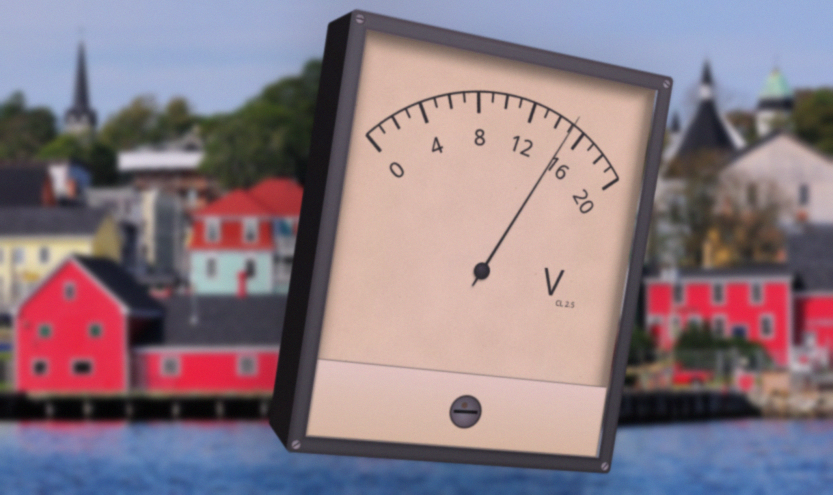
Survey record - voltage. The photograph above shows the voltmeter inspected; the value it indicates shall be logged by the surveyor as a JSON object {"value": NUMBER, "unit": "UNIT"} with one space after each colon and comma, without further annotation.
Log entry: {"value": 15, "unit": "V"}
